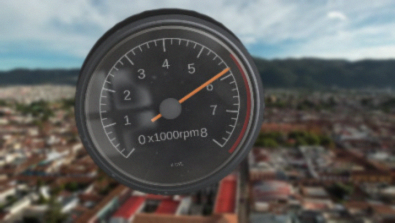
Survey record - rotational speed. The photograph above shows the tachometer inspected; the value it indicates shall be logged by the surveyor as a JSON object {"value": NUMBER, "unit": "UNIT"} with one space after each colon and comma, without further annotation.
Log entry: {"value": 5800, "unit": "rpm"}
